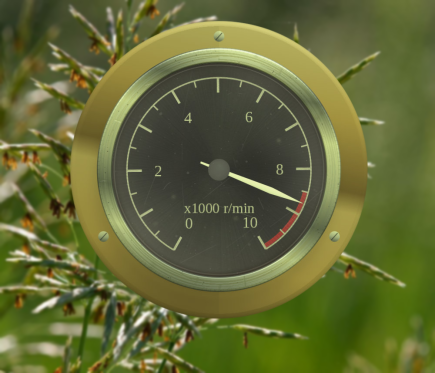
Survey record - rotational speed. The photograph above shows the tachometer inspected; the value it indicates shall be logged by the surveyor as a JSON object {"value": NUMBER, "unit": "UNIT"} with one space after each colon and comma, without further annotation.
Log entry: {"value": 8750, "unit": "rpm"}
